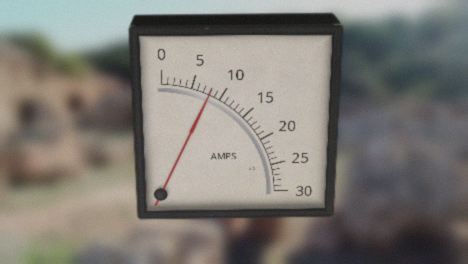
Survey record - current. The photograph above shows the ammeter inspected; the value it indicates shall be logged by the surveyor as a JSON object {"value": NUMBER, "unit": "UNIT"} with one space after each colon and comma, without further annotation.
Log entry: {"value": 8, "unit": "A"}
